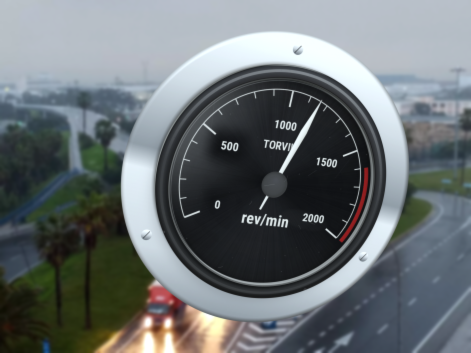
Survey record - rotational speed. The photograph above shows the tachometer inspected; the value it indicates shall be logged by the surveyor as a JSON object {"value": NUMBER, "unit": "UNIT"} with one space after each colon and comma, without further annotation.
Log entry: {"value": 1150, "unit": "rpm"}
